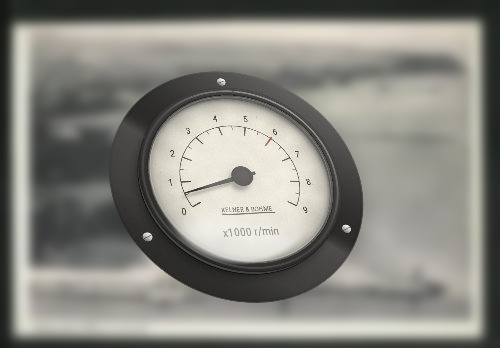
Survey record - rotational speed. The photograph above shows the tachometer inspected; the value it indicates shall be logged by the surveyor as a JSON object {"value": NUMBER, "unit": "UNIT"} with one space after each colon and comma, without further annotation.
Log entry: {"value": 500, "unit": "rpm"}
